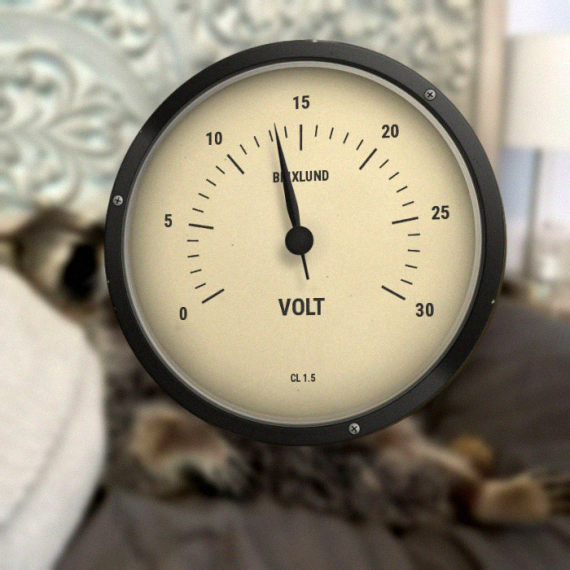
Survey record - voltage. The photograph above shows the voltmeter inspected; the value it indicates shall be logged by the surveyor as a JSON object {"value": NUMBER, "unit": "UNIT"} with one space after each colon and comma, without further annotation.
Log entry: {"value": 13.5, "unit": "V"}
